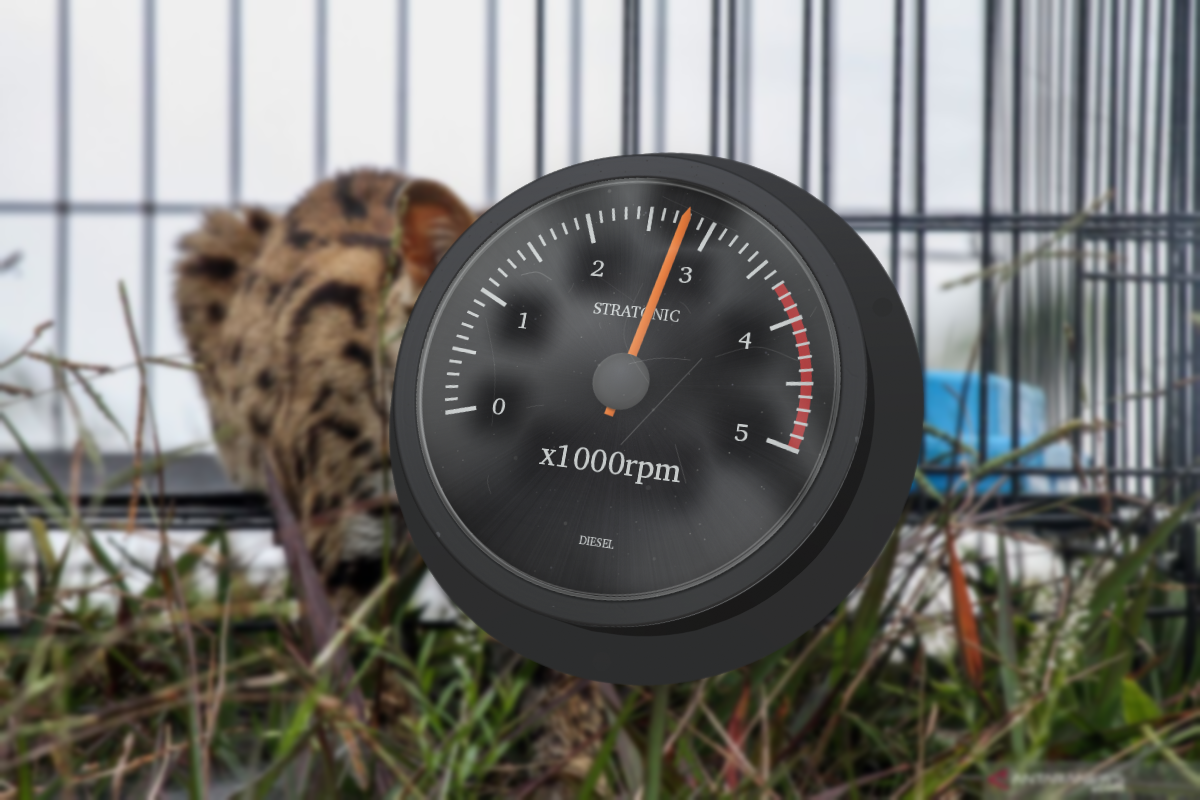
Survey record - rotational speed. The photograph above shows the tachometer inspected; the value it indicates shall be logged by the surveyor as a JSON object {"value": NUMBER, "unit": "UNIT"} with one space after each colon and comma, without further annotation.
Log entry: {"value": 2800, "unit": "rpm"}
